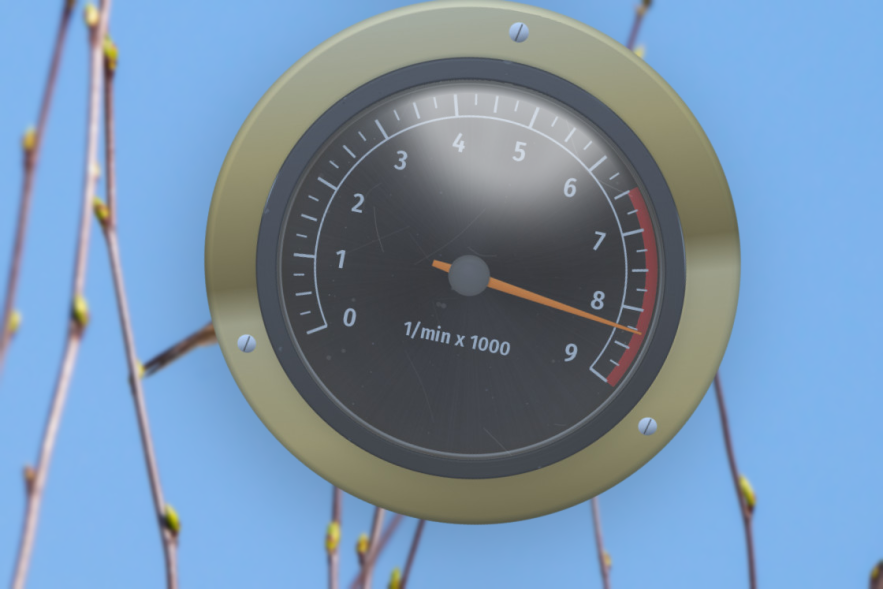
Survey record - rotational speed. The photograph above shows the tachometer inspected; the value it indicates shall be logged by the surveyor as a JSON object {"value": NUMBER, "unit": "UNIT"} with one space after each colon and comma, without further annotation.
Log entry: {"value": 8250, "unit": "rpm"}
